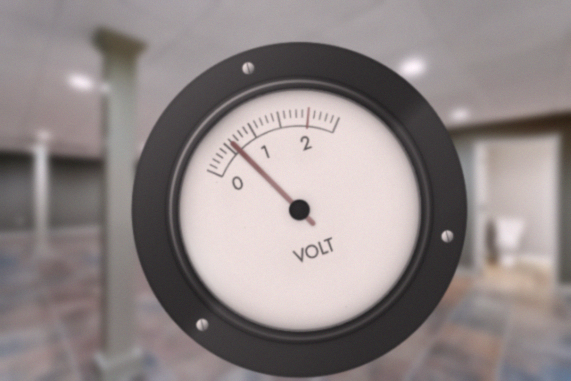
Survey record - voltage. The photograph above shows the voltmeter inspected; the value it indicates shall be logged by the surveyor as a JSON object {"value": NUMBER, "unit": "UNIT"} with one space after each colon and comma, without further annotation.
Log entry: {"value": 0.6, "unit": "V"}
